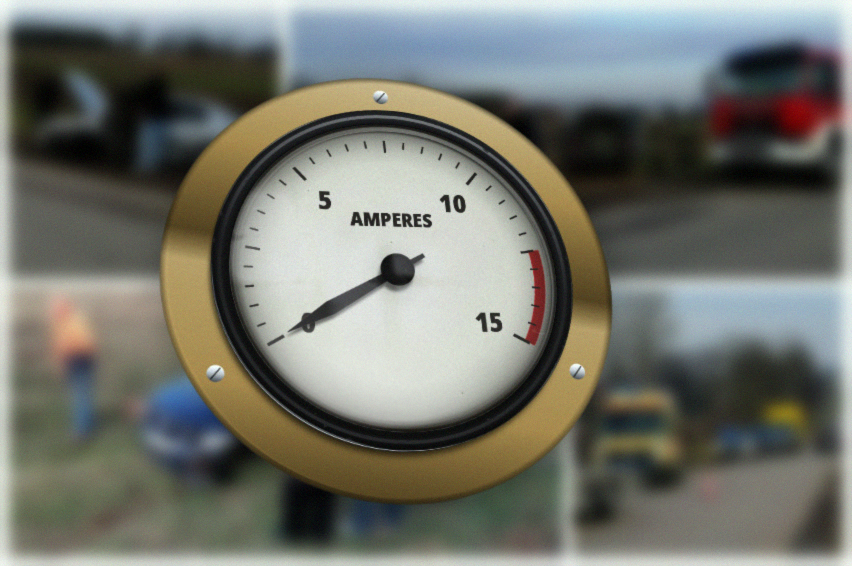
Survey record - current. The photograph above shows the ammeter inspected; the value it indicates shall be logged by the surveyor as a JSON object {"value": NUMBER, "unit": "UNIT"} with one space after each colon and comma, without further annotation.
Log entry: {"value": 0, "unit": "A"}
